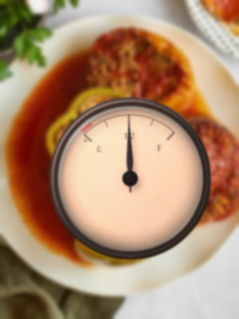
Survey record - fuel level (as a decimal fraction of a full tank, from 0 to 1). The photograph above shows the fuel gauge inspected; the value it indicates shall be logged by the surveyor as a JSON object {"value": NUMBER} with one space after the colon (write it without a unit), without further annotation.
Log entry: {"value": 0.5}
